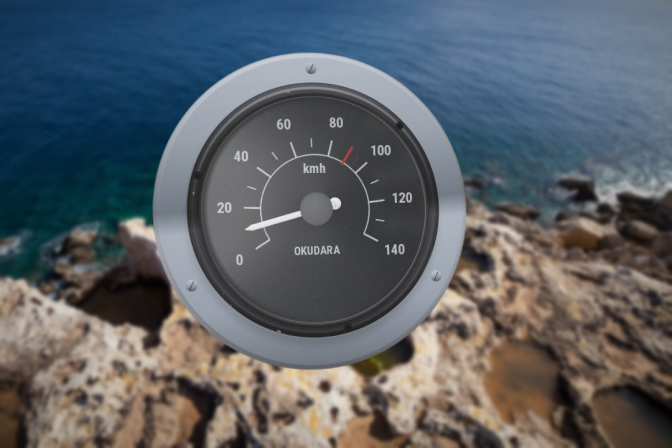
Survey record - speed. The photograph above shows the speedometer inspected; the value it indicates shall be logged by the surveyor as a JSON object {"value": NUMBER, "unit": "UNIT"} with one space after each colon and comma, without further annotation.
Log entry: {"value": 10, "unit": "km/h"}
